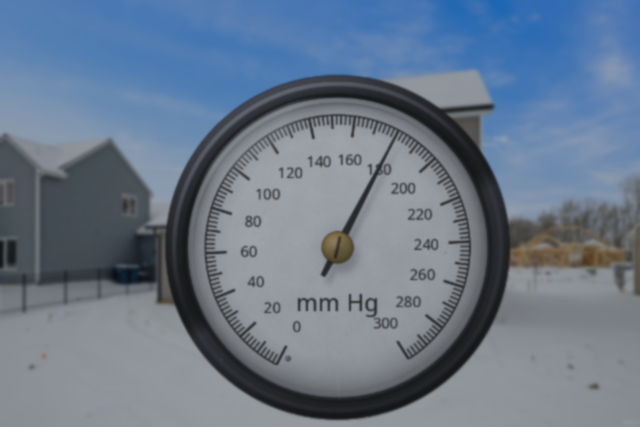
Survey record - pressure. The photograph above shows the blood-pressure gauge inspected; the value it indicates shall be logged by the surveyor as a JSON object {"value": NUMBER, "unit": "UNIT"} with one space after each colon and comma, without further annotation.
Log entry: {"value": 180, "unit": "mmHg"}
